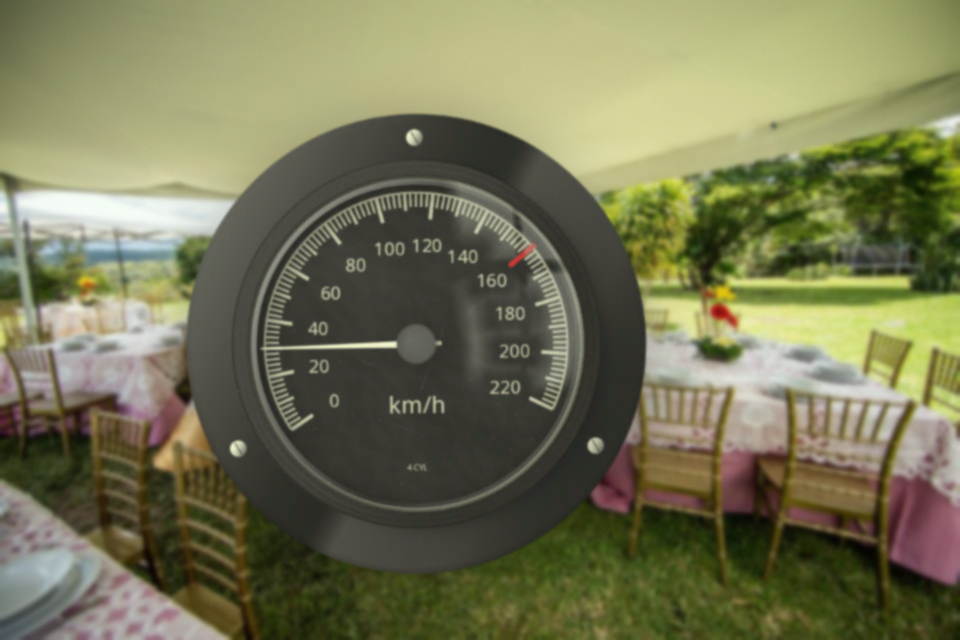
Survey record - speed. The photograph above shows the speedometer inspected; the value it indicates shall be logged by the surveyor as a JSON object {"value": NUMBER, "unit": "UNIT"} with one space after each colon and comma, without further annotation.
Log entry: {"value": 30, "unit": "km/h"}
